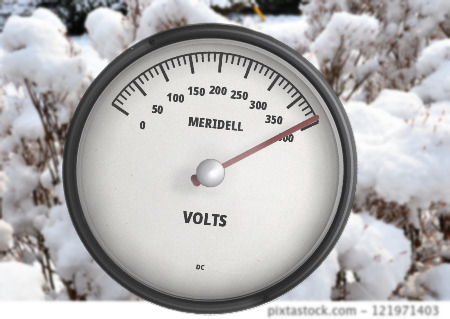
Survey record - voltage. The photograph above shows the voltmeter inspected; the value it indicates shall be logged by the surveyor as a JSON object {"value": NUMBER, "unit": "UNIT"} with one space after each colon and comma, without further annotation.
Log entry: {"value": 390, "unit": "V"}
